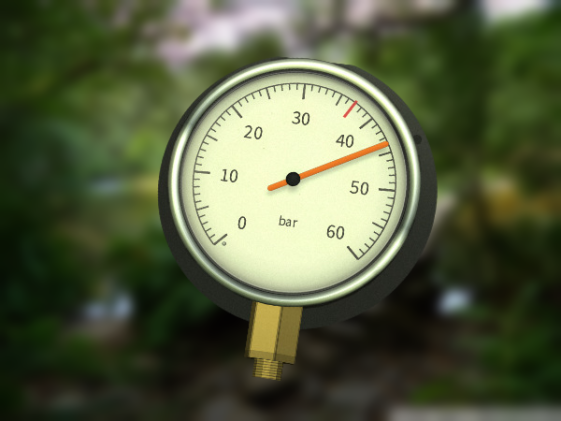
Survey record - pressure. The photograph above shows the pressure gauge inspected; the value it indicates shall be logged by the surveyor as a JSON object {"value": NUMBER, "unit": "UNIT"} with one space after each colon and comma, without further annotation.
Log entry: {"value": 44, "unit": "bar"}
